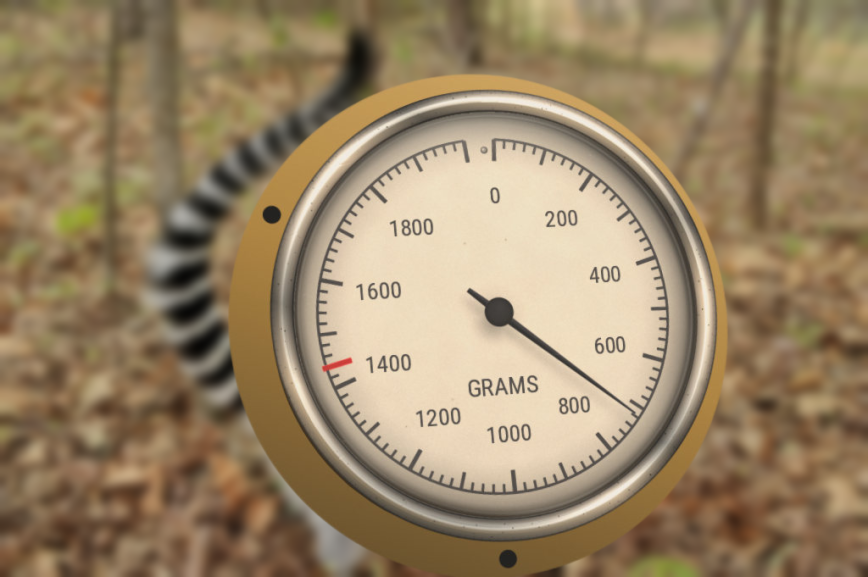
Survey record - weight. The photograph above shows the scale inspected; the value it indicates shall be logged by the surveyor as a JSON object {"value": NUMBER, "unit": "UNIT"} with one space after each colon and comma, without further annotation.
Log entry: {"value": 720, "unit": "g"}
